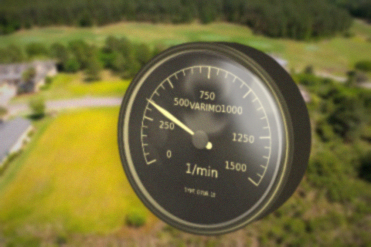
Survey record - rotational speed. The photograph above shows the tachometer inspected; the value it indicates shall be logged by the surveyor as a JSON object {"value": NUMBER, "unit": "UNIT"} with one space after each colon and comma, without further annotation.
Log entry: {"value": 350, "unit": "rpm"}
